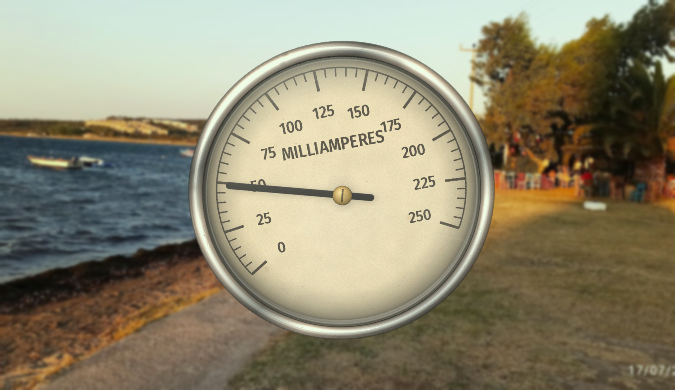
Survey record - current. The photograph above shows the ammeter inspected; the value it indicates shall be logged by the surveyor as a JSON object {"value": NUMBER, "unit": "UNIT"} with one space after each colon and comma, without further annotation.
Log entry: {"value": 50, "unit": "mA"}
